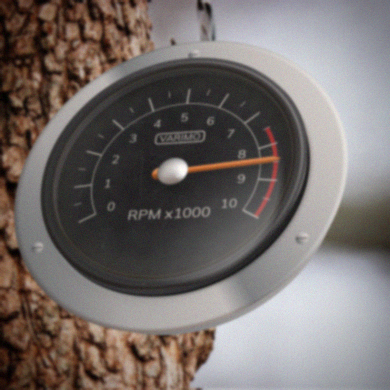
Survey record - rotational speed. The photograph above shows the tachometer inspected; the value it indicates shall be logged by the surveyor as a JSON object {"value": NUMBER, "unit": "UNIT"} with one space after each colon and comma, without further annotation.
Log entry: {"value": 8500, "unit": "rpm"}
